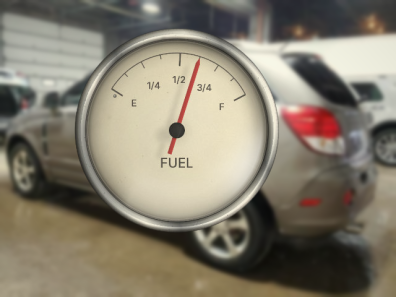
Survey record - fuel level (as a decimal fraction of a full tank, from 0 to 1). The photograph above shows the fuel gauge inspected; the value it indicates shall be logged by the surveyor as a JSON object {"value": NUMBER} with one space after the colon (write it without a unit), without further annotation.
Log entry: {"value": 0.625}
